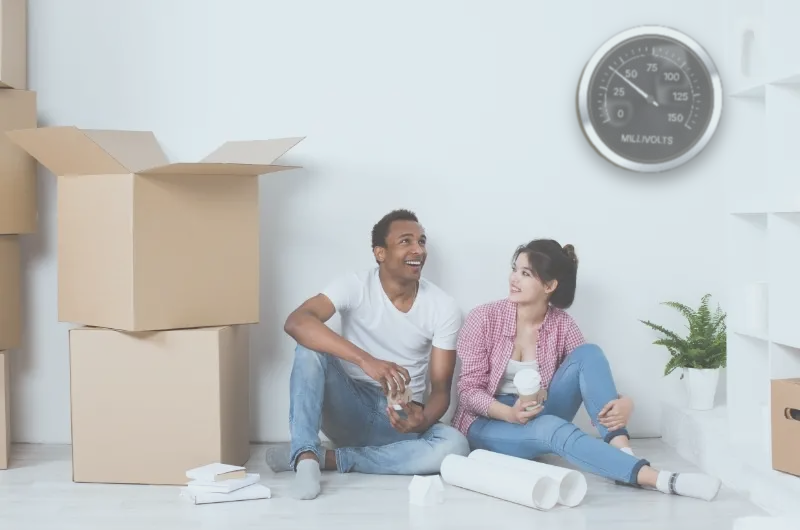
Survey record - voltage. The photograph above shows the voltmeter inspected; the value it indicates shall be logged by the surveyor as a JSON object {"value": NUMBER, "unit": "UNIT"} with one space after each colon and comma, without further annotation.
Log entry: {"value": 40, "unit": "mV"}
